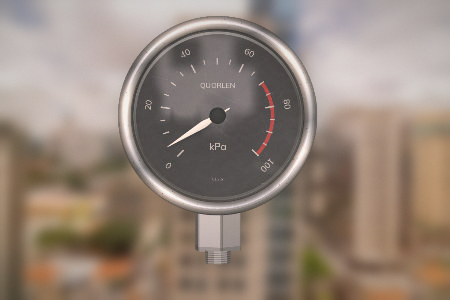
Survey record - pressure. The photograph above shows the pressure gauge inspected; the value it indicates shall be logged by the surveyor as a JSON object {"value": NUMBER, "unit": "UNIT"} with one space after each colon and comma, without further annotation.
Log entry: {"value": 5, "unit": "kPa"}
